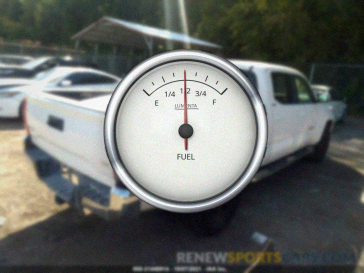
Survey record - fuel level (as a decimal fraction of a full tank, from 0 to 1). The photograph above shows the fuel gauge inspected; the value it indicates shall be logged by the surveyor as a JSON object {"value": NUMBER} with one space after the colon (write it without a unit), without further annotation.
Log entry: {"value": 0.5}
